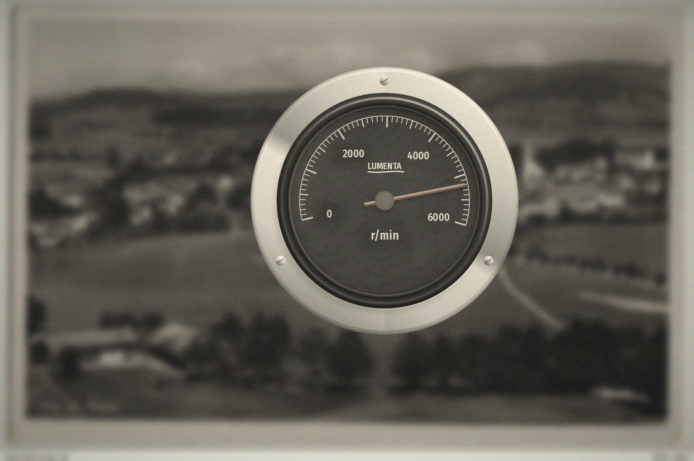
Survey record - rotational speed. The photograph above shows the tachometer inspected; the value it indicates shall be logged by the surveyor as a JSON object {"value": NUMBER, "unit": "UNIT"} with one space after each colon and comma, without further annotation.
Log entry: {"value": 5200, "unit": "rpm"}
